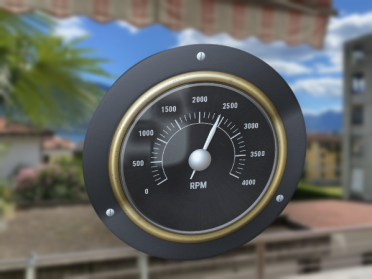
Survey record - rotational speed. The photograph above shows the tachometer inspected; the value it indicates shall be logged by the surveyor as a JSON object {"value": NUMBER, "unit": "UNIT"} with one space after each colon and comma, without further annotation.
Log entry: {"value": 2400, "unit": "rpm"}
